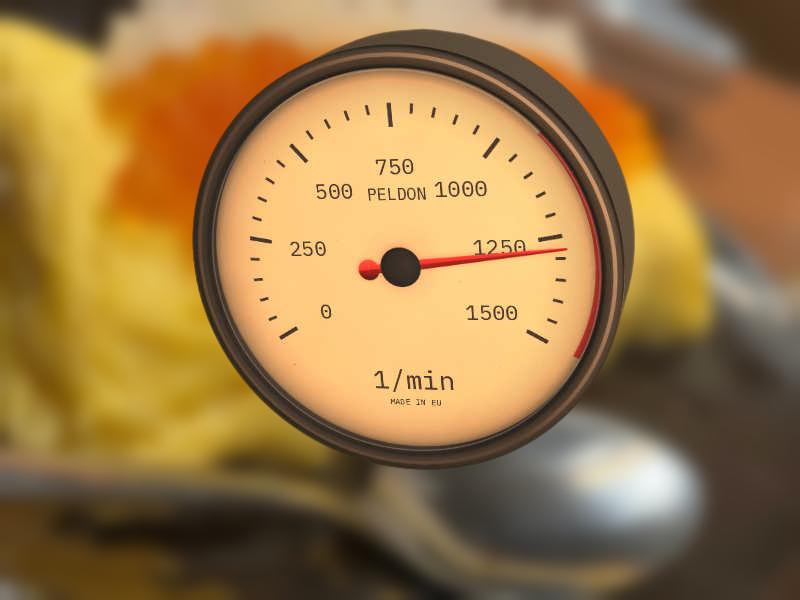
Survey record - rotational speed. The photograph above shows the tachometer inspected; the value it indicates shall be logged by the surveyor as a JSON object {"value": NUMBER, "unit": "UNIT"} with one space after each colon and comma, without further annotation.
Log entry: {"value": 1275, "unit": "rpm"}
